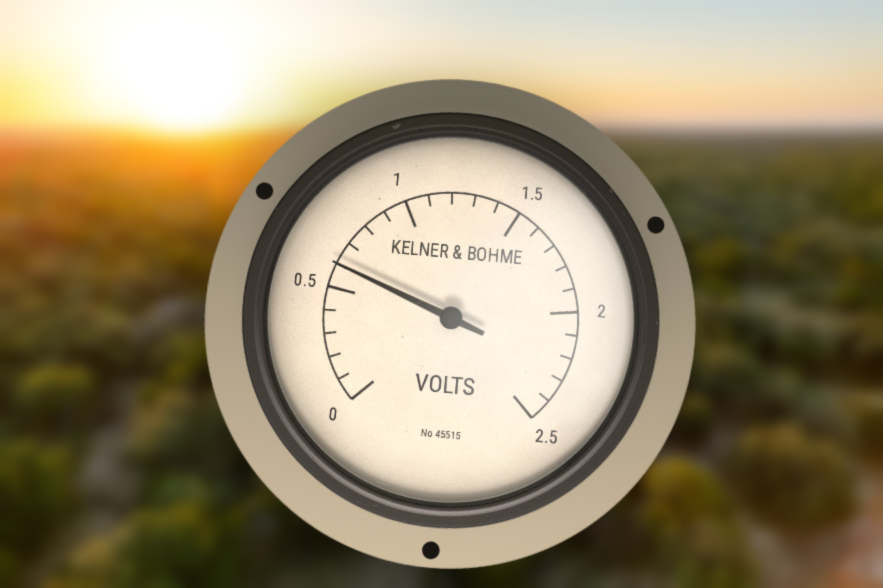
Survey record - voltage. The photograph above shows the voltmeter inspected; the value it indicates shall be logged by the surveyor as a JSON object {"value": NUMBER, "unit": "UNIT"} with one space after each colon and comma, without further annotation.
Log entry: {"value": 0.6, "unit": "V"}
